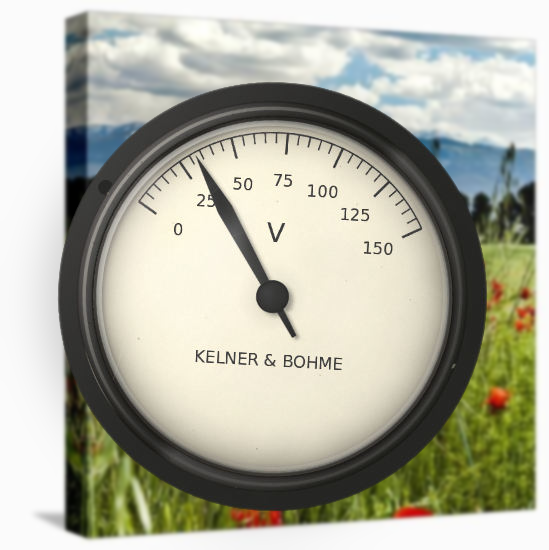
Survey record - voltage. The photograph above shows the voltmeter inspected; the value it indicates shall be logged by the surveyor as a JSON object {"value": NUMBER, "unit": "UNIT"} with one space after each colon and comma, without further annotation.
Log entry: {"value": 32.5, "unit": "V"}
